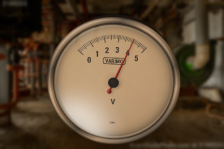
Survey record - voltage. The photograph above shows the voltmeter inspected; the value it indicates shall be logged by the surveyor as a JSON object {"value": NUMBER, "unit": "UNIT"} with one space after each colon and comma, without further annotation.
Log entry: {"value": 4, "unit": "V"}
